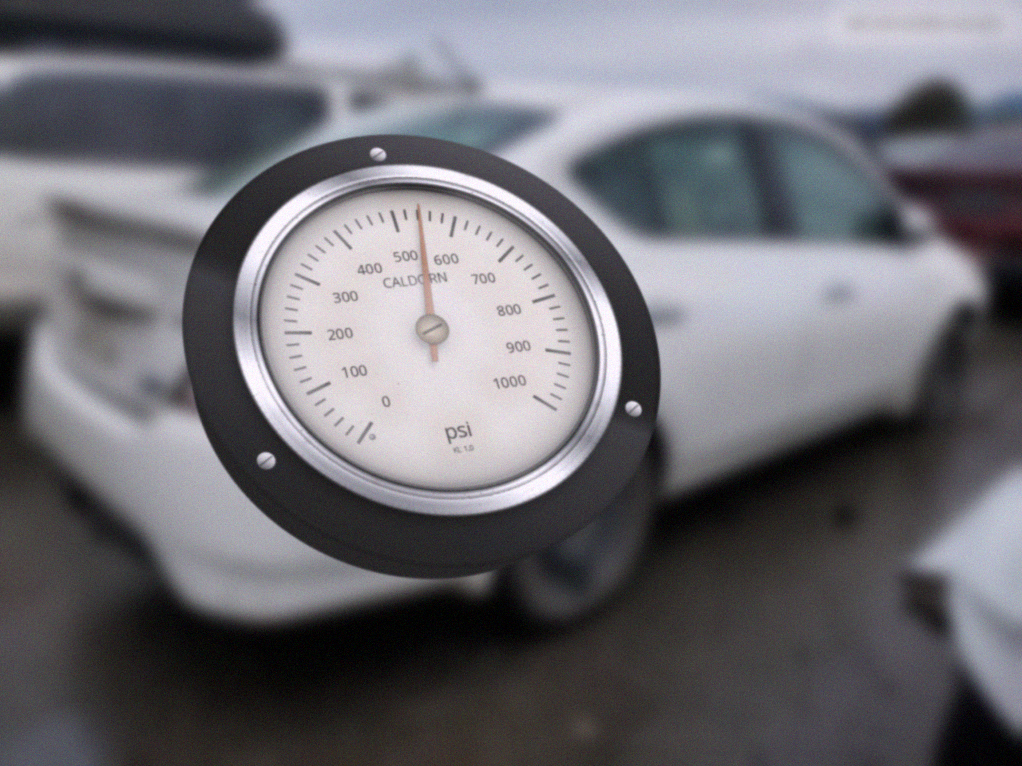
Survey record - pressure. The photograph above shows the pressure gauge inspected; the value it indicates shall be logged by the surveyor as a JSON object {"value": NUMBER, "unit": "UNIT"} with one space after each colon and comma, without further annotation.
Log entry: {"value": 540, "unit": "psi"}
